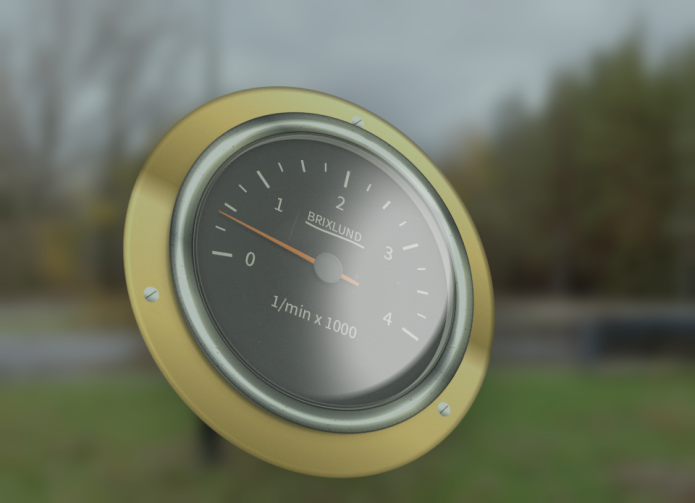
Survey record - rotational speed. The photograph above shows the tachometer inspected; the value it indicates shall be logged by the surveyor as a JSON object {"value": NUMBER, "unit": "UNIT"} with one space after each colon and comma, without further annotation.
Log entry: {"value": 375, "unit": "rpm"}
